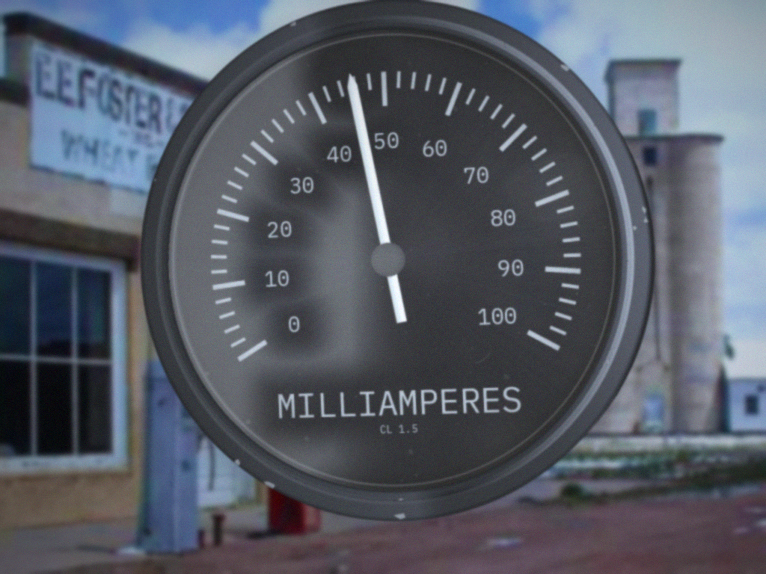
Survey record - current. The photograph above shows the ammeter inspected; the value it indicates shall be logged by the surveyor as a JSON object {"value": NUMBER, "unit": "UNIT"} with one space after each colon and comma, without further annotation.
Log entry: {"value": 46, "unit": "mA"}
